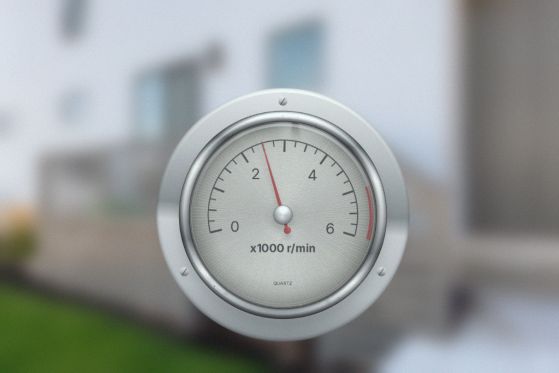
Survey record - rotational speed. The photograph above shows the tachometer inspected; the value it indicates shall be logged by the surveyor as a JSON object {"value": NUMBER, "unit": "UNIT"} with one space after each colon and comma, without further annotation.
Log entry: {"value": 2500, "unit": "rpm"}
